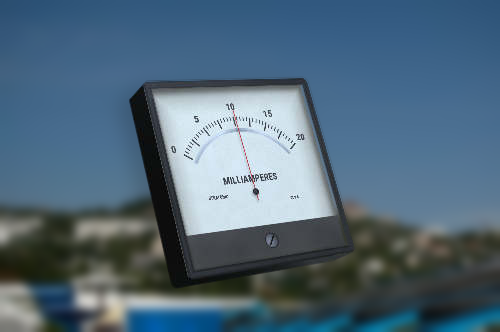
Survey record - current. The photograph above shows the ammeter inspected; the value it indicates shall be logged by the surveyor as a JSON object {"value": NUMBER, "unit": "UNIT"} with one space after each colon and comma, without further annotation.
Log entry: {"value": 10, "unit": "mA"}
